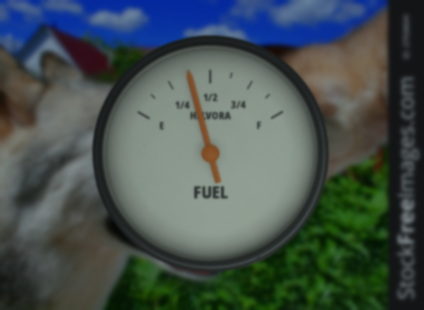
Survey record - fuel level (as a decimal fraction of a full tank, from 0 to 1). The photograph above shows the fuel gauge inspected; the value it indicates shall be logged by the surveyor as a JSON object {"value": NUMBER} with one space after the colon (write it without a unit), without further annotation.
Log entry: {"value": 0.375}
